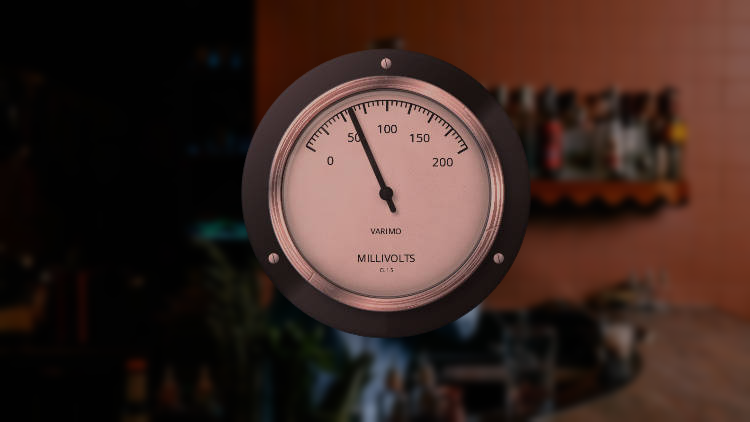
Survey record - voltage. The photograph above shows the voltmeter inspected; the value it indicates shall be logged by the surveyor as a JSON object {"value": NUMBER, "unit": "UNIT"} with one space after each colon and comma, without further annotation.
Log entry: {"value": 60, "unit": "mV"}
